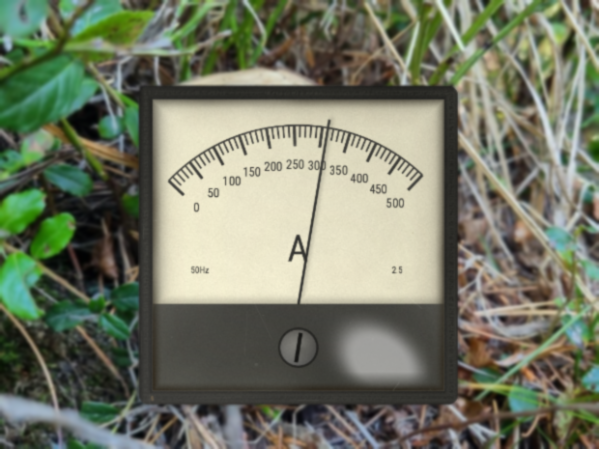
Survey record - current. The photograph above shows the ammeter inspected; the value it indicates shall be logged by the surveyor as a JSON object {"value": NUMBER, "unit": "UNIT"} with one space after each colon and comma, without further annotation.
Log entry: {"value": 310, "unit": "A"}
